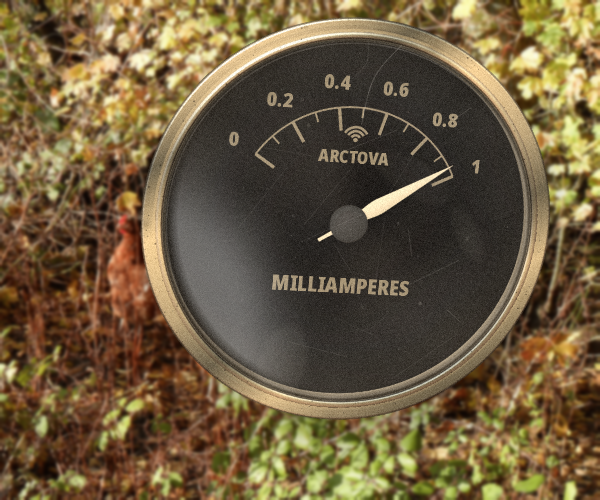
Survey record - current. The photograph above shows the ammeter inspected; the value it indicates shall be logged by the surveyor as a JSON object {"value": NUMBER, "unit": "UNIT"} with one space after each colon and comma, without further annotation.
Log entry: {"value": 0.95, "unit": "mA"}
